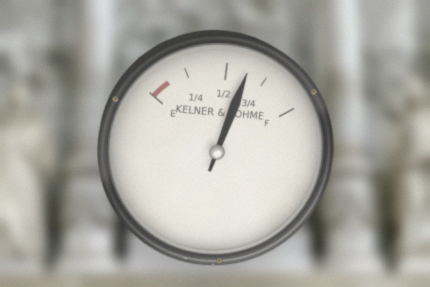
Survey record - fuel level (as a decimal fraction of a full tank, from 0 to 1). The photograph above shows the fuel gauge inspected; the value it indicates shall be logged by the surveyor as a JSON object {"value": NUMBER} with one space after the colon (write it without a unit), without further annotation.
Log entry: {"value": 0.625}
